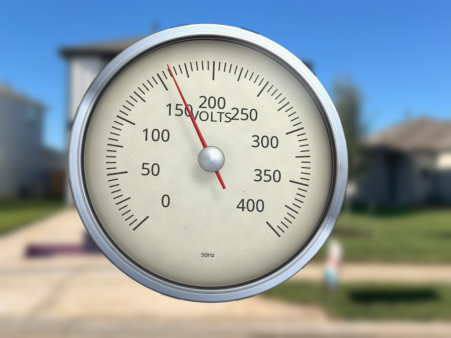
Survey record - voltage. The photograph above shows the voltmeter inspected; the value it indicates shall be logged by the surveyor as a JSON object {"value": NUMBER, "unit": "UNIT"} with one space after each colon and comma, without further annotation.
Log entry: {"value": 160, "unit": "V"}
